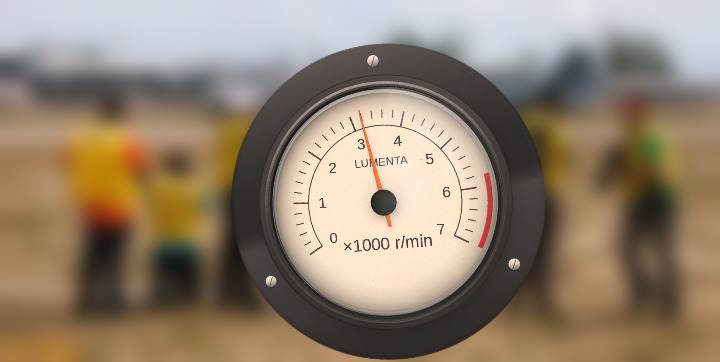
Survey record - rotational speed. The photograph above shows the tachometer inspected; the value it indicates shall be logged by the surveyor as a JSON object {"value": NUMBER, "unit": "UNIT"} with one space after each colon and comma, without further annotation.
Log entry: {"value": 3200, "unit": "rpm"}
